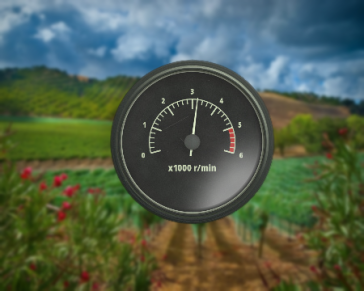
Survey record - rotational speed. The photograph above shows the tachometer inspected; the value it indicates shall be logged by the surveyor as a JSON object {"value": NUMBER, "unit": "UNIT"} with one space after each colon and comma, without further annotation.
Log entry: {"value": 3200, "unit": "rpm"}
